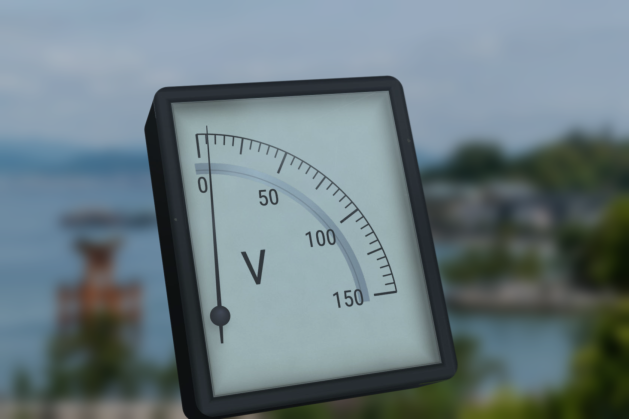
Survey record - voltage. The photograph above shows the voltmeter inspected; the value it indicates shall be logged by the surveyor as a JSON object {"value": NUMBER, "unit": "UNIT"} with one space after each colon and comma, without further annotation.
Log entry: {"value": 5, "unit": "V"}
